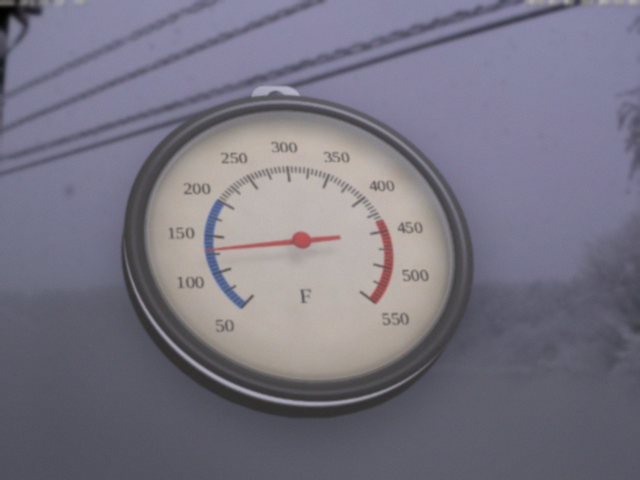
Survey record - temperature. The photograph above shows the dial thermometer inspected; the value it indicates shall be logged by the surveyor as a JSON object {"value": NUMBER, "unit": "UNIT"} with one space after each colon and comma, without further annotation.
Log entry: {"value": 125, "unit": "°F"}
